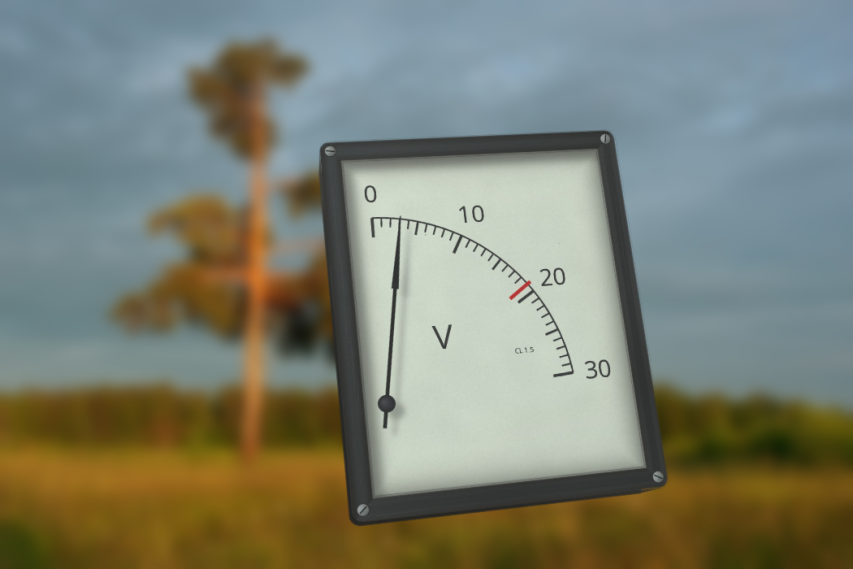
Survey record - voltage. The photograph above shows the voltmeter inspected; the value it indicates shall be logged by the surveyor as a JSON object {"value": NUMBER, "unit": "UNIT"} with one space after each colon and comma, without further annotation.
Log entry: {"value": 3, "unit": "V"}
